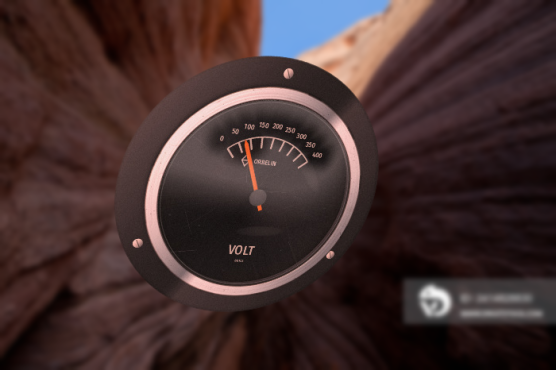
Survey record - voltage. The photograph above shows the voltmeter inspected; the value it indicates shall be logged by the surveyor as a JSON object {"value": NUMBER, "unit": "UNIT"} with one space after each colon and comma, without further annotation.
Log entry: {"value": 75, "unit": "V"}
